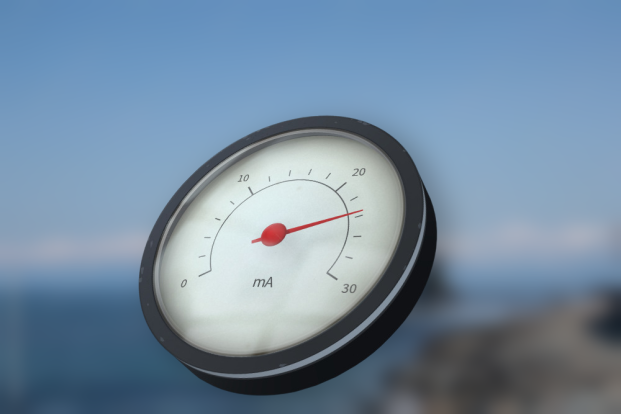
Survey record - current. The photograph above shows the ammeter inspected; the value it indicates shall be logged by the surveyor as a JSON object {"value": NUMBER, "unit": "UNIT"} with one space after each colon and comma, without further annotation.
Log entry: {"value": 24, "unit": "mA"}
